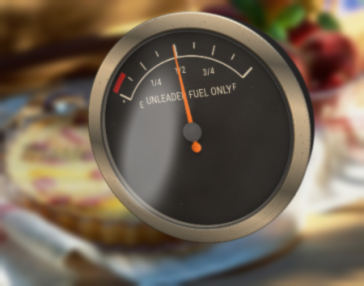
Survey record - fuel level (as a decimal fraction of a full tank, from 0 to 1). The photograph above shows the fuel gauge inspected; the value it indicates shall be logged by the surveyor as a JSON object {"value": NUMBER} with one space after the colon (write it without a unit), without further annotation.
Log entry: {"value": 0.5}
